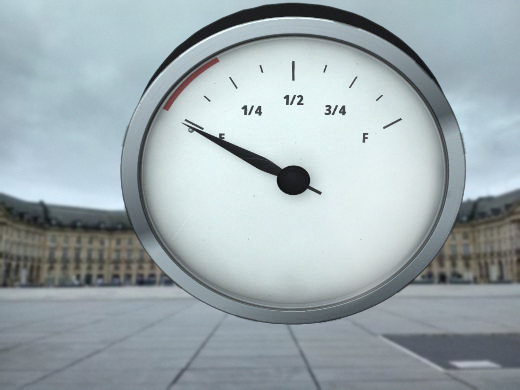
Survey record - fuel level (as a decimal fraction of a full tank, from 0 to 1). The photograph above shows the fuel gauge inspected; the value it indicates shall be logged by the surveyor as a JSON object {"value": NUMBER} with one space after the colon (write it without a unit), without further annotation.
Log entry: {"value": 0}
